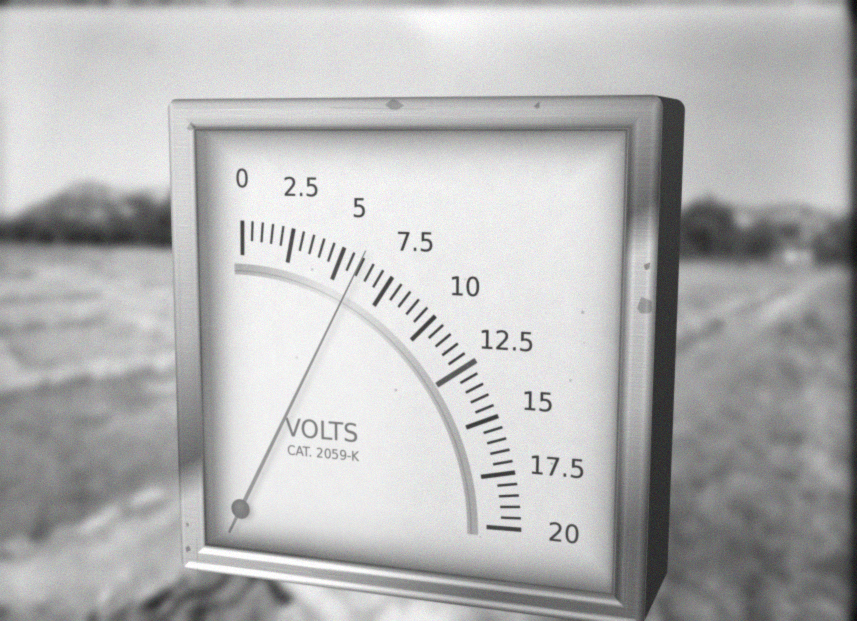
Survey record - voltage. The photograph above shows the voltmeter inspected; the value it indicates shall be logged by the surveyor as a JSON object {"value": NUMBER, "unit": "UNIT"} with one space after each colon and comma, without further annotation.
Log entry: {"value": 6, "unit": "V"}
